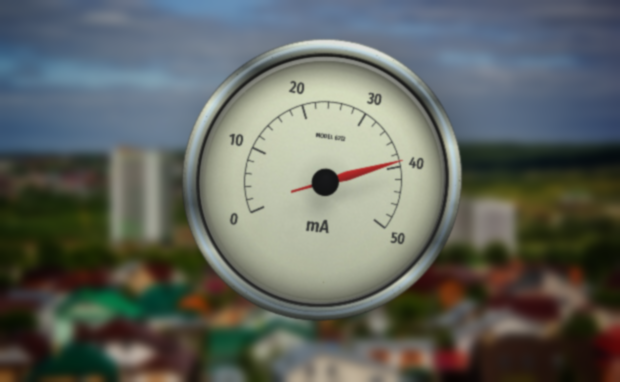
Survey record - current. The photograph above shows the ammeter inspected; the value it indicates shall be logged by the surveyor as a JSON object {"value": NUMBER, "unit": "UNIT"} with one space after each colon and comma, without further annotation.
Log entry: {"value": 39, "unit": "mA"}
